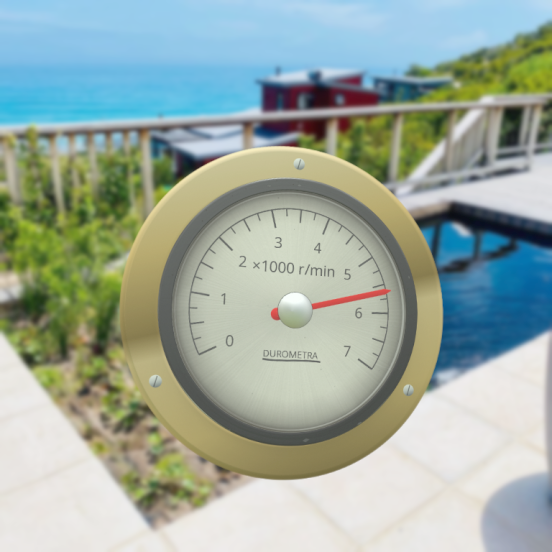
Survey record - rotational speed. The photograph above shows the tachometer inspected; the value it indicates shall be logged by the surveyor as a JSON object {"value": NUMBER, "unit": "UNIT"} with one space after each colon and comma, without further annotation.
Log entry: {"value": 5625, "unit": "rpm"}
